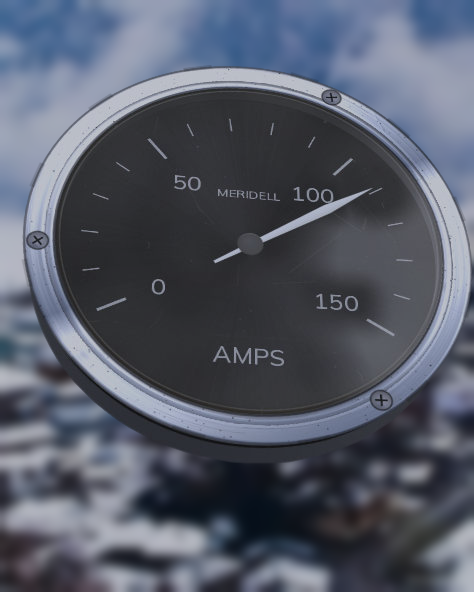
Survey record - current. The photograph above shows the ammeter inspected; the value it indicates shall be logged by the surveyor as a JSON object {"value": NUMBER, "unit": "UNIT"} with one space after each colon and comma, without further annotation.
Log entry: {"value": 110, "unit": "A"}
